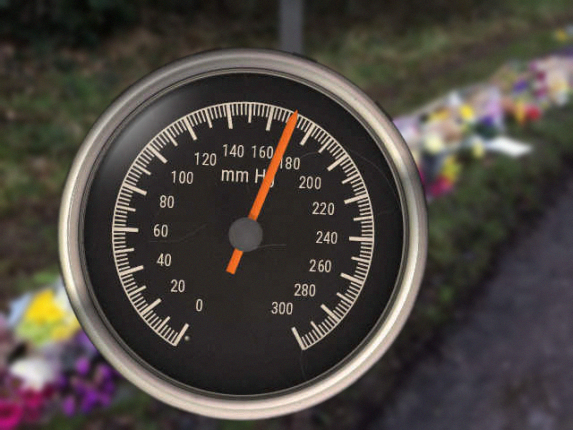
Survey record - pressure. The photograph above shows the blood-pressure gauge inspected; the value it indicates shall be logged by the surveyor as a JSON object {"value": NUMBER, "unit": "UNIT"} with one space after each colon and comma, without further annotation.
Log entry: {"value": 170, "unit": "mmHg"}
